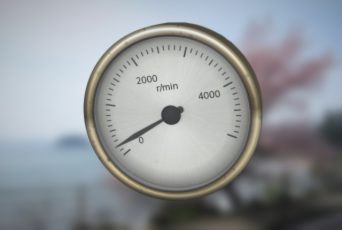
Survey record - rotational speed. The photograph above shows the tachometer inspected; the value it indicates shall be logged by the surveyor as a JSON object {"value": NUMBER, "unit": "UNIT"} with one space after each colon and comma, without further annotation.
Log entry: {"value": 200, "unit": "rpm"}
